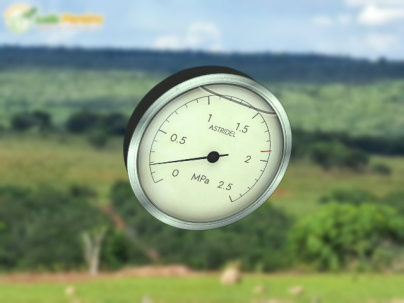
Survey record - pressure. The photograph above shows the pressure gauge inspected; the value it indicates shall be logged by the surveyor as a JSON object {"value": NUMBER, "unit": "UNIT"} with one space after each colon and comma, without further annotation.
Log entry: {"value": 0.2, "unit": "MPa"}
